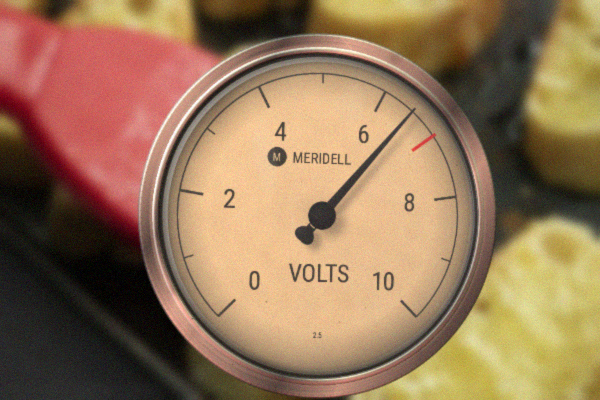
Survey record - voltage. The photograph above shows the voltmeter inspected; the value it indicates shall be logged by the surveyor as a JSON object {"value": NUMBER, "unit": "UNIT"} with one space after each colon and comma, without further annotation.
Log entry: {"value": 6.5, "unit": "V"}
